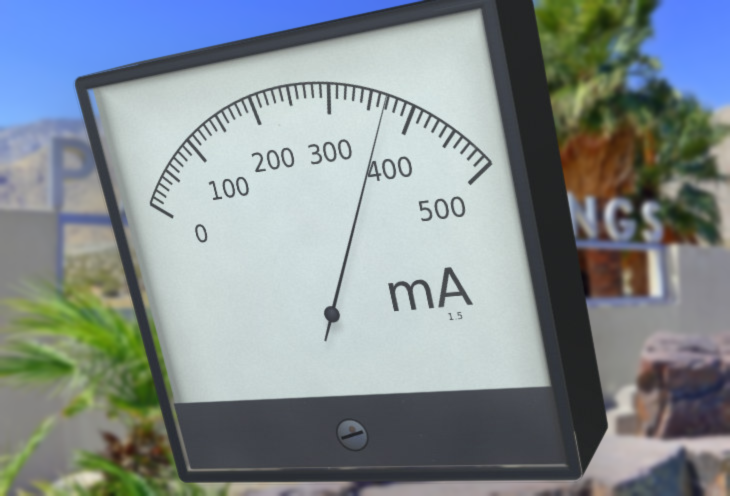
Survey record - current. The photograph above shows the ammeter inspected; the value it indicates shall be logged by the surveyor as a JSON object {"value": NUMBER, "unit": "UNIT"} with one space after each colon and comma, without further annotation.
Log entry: {"value": 370, "unit": "mA"}
